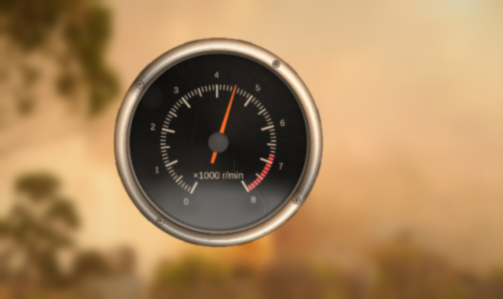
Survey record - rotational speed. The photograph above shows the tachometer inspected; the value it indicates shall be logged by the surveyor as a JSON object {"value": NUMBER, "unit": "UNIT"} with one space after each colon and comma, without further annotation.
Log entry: {"value": 4500, "unit": "rpm"}
